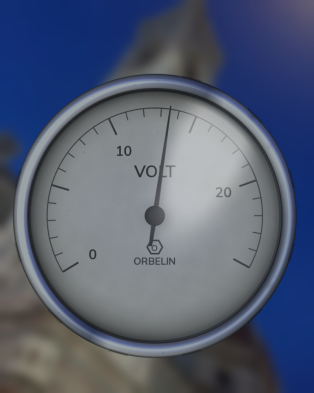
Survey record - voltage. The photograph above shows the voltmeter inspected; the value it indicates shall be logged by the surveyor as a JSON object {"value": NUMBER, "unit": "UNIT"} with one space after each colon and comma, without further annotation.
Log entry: {"value": 13.5, "unit": "V"}
